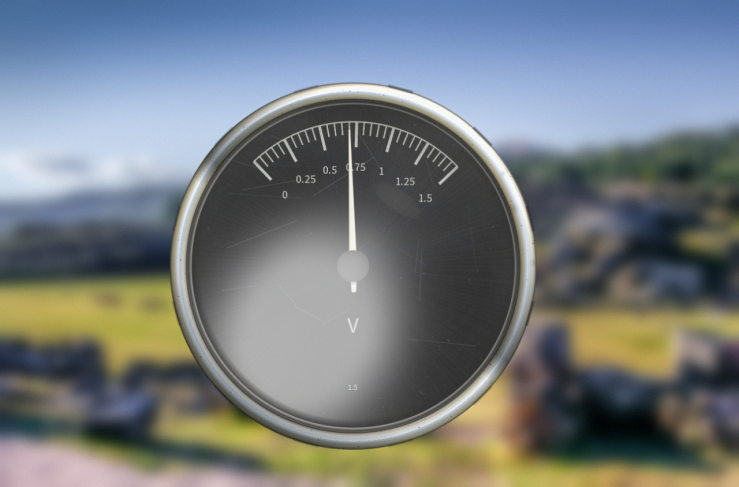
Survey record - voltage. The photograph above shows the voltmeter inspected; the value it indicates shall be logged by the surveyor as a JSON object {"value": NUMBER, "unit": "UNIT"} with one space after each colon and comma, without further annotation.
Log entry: {"value": 0.7, "unit": "V"}
